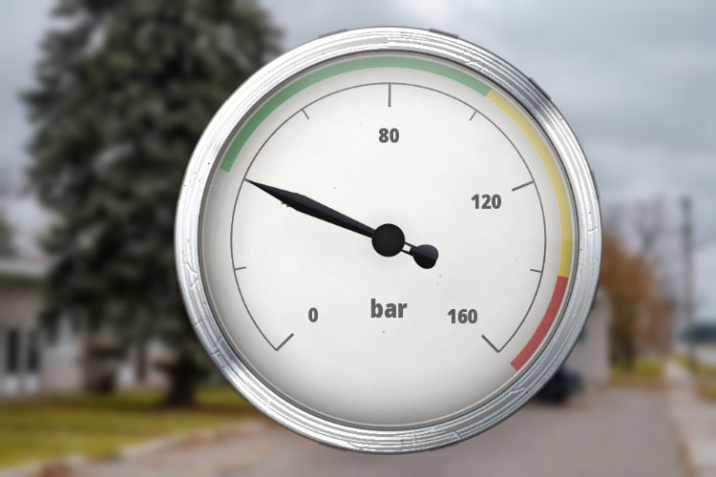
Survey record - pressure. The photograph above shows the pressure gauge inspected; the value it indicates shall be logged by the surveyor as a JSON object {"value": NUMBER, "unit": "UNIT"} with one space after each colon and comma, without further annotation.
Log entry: {"value": 40, "unit": "bar"}
